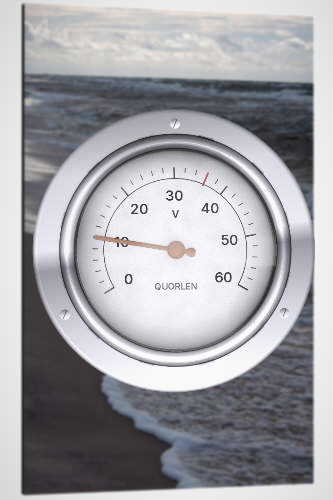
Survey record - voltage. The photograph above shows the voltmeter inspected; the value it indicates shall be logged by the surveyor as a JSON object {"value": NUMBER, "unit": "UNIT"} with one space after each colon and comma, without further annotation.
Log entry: {"value": 10, "unit": "V"}
